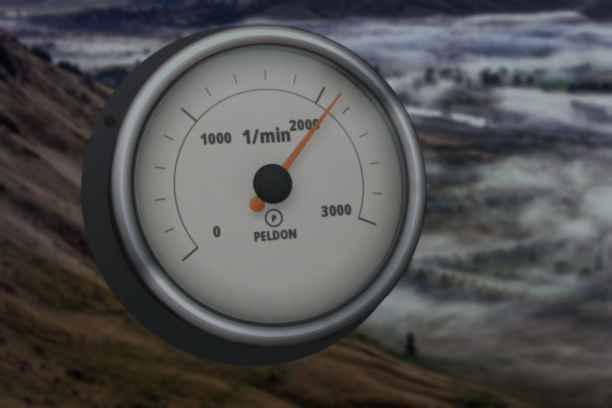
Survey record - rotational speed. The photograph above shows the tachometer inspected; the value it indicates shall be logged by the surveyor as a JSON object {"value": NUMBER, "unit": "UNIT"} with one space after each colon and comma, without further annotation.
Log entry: {"value": 2100, "unit": "rpm"}
